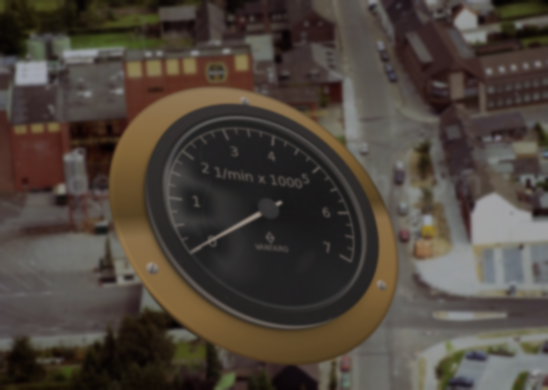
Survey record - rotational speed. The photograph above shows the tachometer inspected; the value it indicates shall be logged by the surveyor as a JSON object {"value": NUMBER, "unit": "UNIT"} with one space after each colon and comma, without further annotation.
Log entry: {"value": 0, "unit": "rpm"}
